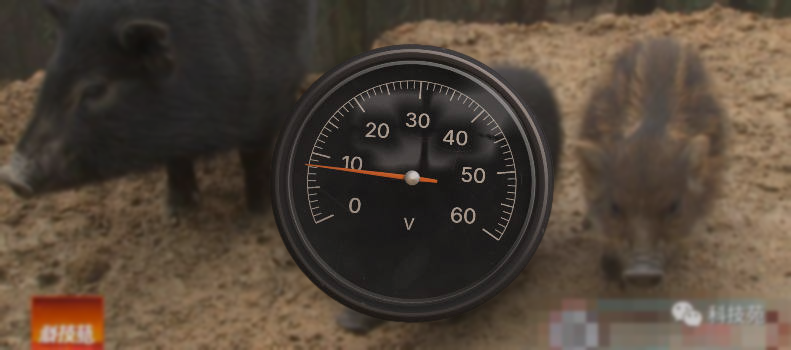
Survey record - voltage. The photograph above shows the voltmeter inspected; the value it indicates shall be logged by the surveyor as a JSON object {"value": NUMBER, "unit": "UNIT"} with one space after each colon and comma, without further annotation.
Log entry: {"value": 8, "unit": "V"}
